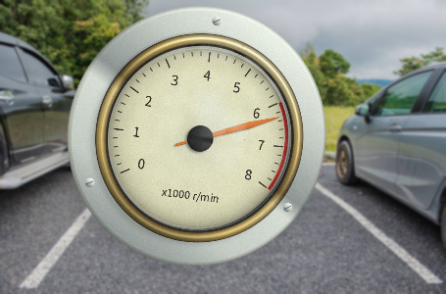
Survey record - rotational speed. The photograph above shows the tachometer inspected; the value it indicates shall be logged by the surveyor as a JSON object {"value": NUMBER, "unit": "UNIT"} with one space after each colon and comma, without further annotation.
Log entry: {"value": 6300, "unit": "rpm"}
